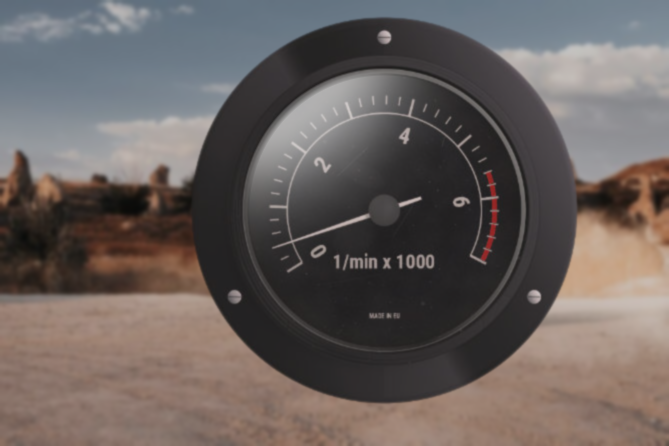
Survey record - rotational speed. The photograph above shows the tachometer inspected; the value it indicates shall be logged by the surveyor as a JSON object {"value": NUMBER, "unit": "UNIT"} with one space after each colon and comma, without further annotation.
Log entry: {"value": 400, "unit": "rpm"}
